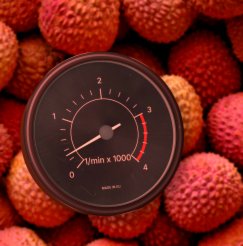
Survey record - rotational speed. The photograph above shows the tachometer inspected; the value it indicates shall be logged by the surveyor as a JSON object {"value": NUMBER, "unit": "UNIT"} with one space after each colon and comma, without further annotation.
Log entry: {"value": 300, "unit": "rpm"}
